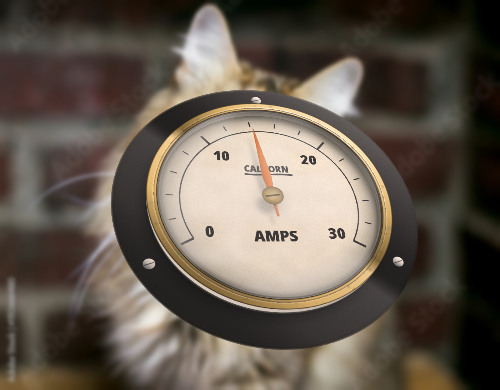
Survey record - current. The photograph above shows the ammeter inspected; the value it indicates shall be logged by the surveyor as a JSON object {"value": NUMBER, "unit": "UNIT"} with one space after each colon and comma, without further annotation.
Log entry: {"value": 14, "unit": "A"}
